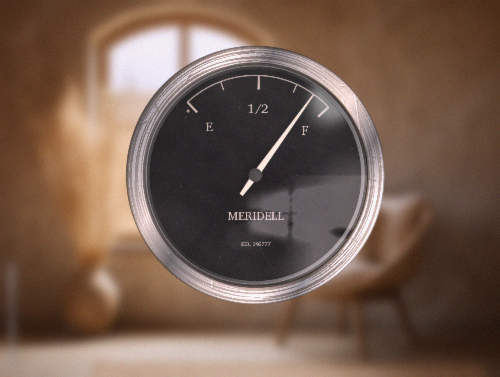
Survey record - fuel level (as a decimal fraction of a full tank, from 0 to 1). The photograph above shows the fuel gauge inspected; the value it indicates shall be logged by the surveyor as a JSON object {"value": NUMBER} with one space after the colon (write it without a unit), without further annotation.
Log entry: {"value": 0.875}
